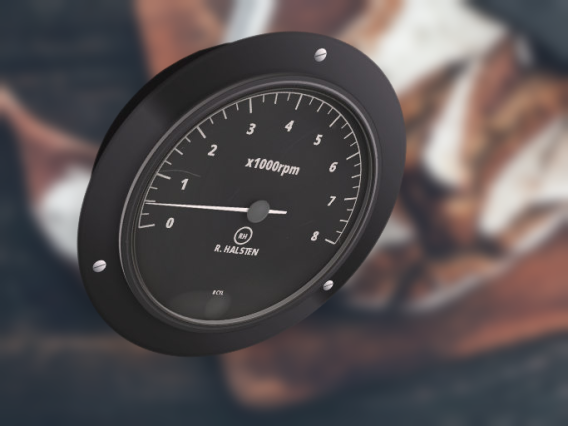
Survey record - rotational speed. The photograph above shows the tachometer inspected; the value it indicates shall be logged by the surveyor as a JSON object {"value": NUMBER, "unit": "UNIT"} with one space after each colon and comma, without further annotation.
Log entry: {"value": 500, "unit": "rpm"}
